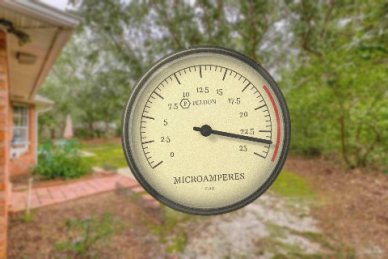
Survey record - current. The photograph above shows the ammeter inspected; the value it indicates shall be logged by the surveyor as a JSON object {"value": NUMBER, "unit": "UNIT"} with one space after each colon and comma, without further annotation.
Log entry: {"value": 23.5, "unit": "µA"}
